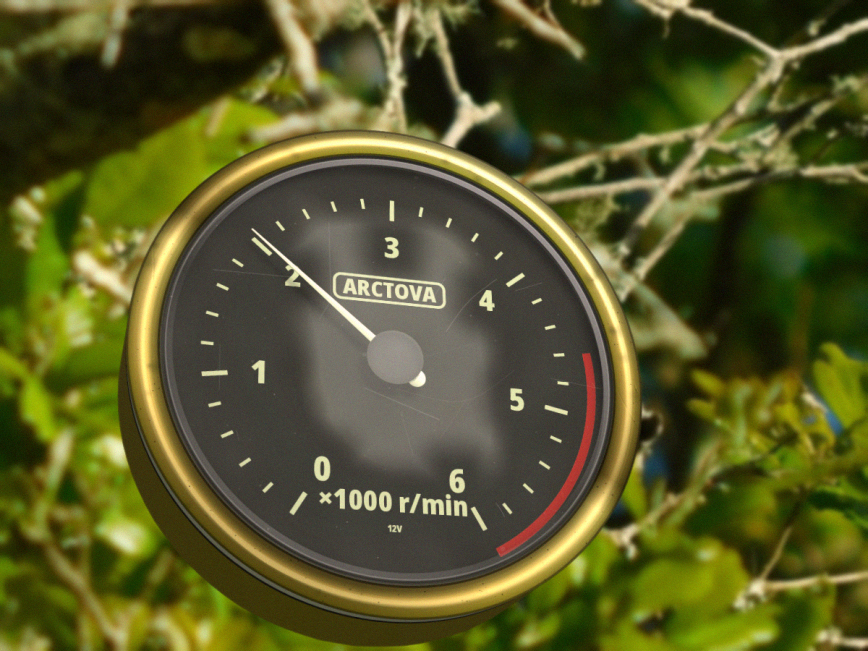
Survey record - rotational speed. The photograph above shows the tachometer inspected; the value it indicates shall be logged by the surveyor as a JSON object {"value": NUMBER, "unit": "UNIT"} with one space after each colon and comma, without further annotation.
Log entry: {"value": 2000, "unit": "rpm"}
